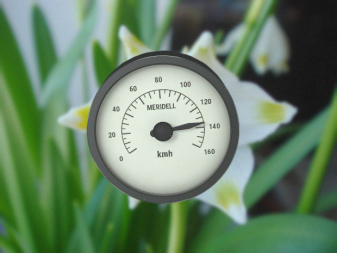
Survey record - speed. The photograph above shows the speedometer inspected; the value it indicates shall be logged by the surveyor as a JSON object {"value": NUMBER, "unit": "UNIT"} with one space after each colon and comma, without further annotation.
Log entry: {"value": 135, "unit": "km/h"}
